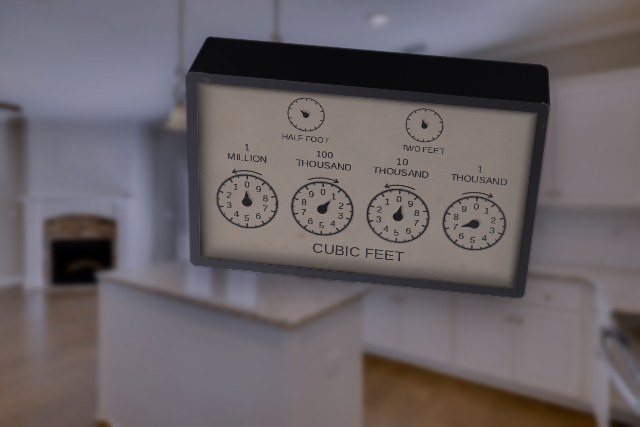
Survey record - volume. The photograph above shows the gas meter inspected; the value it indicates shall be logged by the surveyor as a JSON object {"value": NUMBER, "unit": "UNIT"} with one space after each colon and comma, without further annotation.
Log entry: {"value": 9700, "unit": "ft³"}
